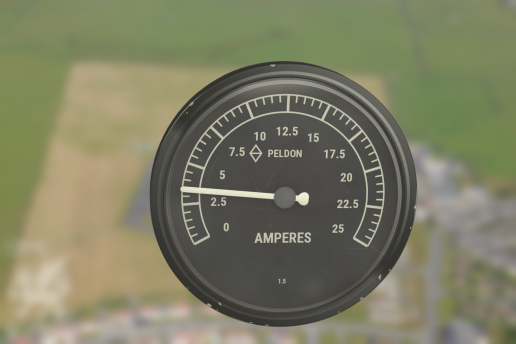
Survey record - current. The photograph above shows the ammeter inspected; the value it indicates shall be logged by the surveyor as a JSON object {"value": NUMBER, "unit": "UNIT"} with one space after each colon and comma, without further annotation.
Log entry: {"value": 3.5, "unit": "A"}
